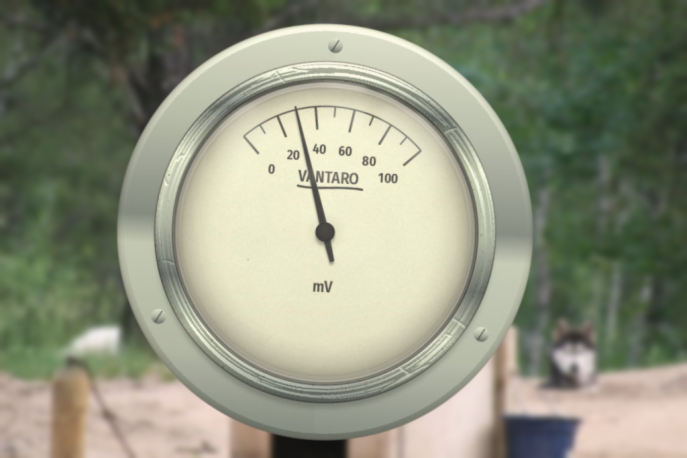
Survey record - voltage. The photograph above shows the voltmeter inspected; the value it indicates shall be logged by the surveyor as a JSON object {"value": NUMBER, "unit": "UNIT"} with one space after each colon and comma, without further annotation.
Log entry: {"value": 30, "unit": "mV"}
